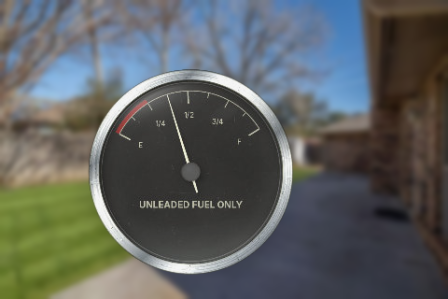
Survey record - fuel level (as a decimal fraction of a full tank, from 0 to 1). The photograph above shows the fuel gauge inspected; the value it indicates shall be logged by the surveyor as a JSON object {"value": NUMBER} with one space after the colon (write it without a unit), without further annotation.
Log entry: {"value": 0.375}
